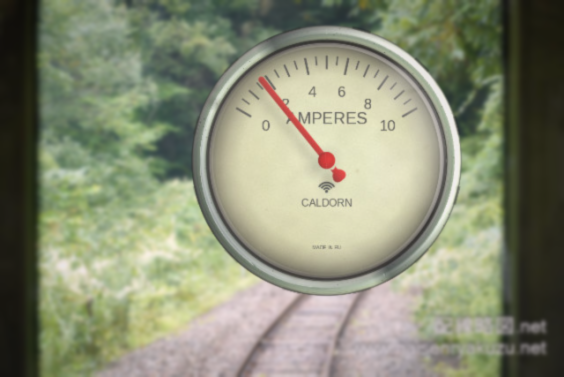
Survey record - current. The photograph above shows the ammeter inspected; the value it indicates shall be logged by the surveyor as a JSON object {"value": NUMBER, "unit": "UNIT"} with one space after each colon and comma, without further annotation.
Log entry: {"value": 1.75, "unit": "A"}
